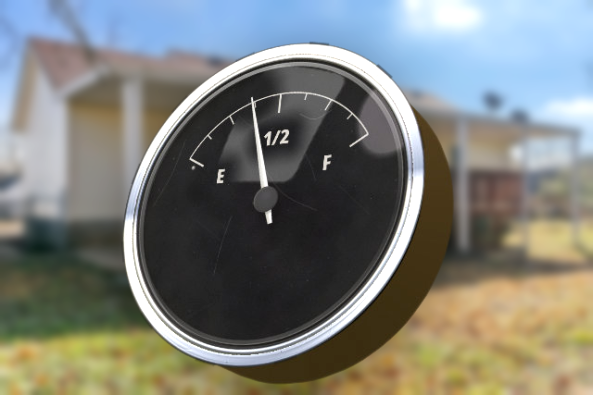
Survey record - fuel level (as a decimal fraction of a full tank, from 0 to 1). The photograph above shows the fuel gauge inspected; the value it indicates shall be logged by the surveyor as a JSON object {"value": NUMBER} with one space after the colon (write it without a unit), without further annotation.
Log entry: {"value": 0.375}
